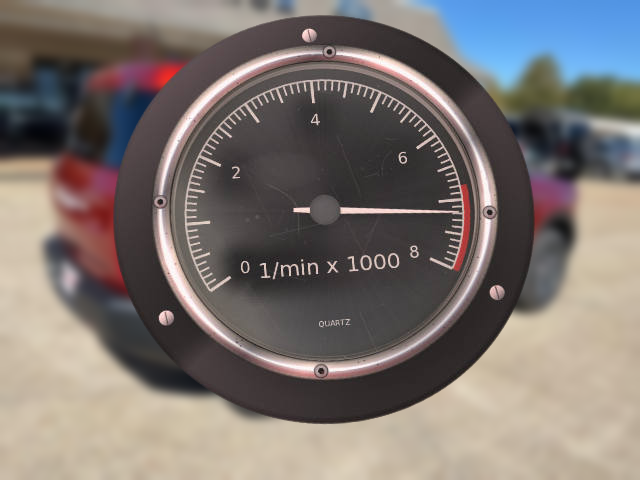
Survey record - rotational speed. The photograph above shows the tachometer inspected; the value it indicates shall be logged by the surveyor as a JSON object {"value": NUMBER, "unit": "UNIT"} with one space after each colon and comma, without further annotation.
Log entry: {"value": 7200, "unit": "rpm"}
